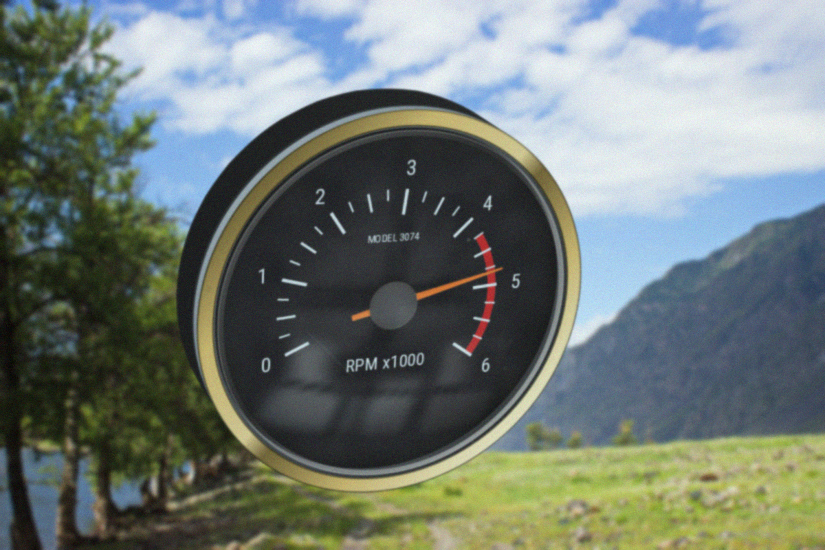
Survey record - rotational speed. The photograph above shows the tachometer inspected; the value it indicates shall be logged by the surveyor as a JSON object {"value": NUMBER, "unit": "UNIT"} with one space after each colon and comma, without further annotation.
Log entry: {"value": 4750, "unit": "rpm"}
